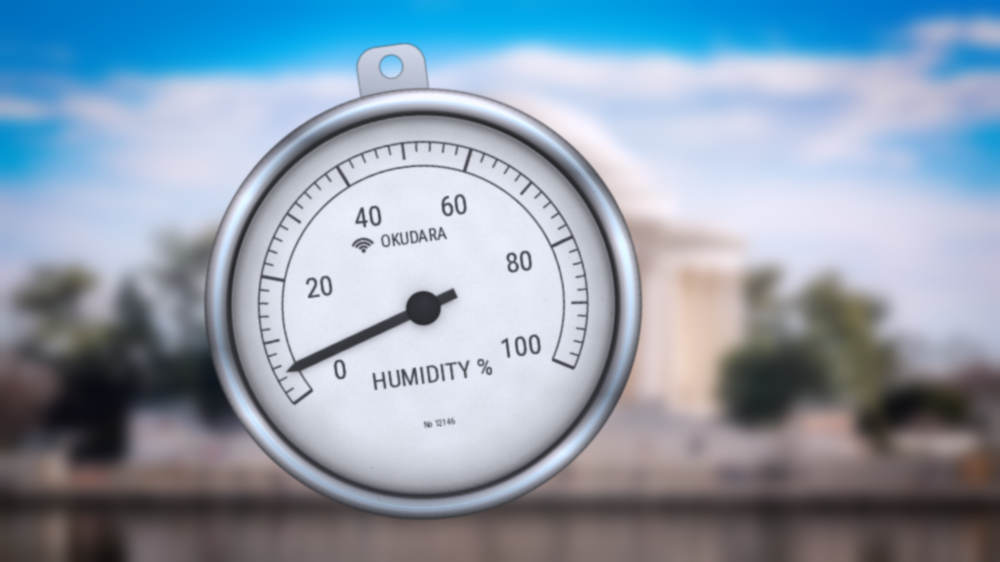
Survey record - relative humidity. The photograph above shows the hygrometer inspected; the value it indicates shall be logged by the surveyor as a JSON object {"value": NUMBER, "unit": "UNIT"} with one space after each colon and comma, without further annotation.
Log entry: {"value": 5, "unit": "%"}
